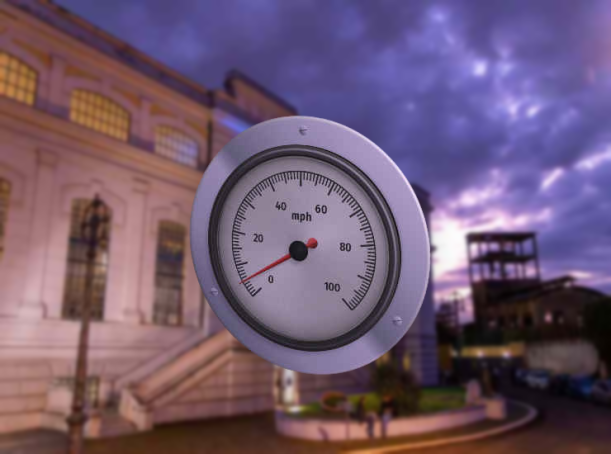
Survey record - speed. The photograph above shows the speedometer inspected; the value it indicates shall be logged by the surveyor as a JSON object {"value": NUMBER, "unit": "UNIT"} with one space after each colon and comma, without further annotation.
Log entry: {"value": 5, "unit": "mph"}
